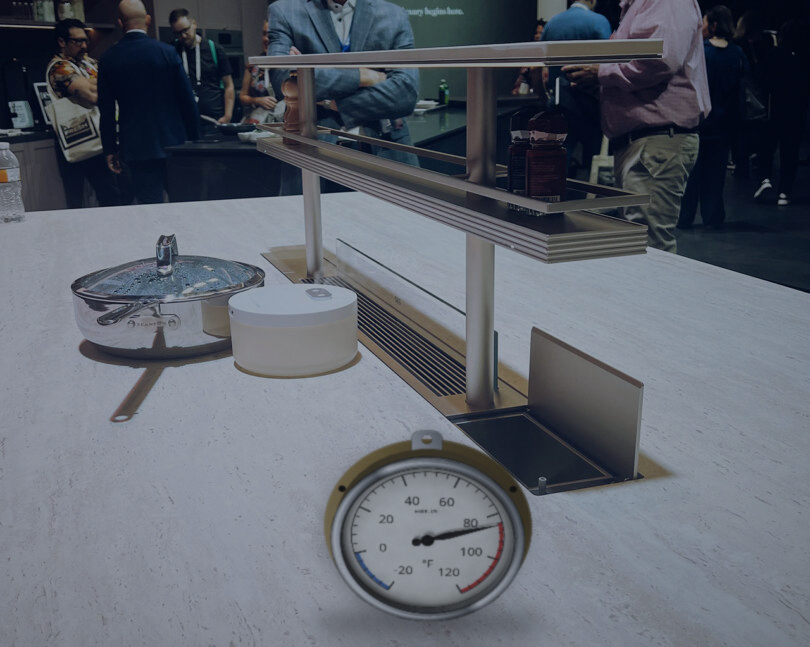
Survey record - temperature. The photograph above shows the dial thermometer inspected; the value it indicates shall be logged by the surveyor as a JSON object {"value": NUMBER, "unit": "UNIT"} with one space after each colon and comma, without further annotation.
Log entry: {"value": 84, "unit": "°F"}
